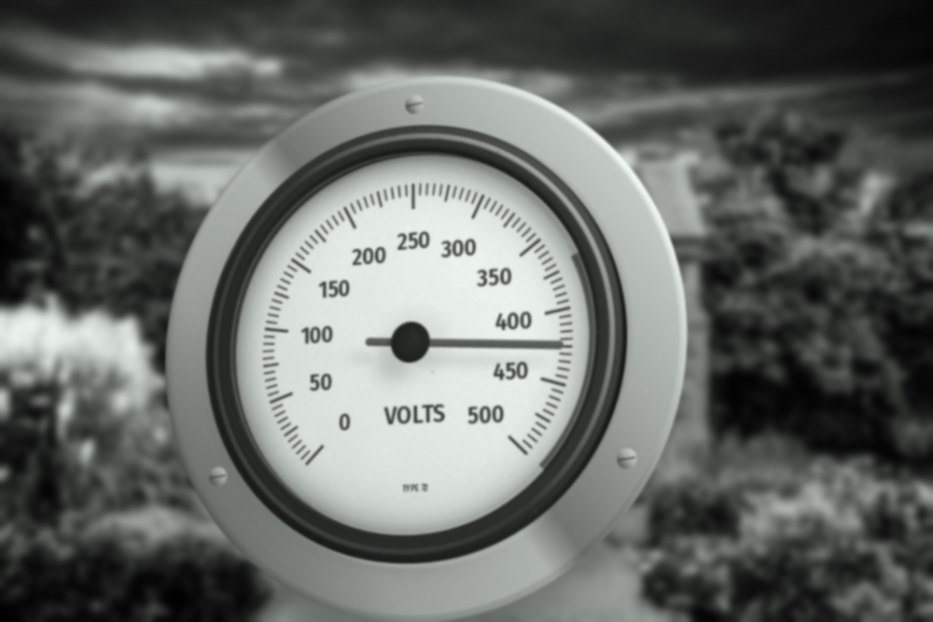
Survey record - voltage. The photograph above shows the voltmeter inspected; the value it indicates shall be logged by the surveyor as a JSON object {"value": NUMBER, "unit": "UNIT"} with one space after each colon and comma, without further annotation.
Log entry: {"value": 425, "unit": "V"}
